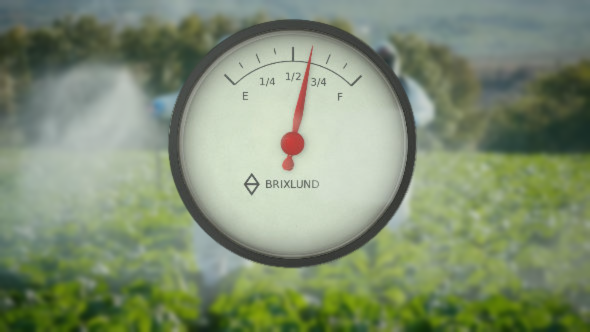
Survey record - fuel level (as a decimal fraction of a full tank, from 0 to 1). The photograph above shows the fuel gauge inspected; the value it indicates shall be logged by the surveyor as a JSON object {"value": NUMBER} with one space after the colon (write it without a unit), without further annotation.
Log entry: {"value": 0.625}
